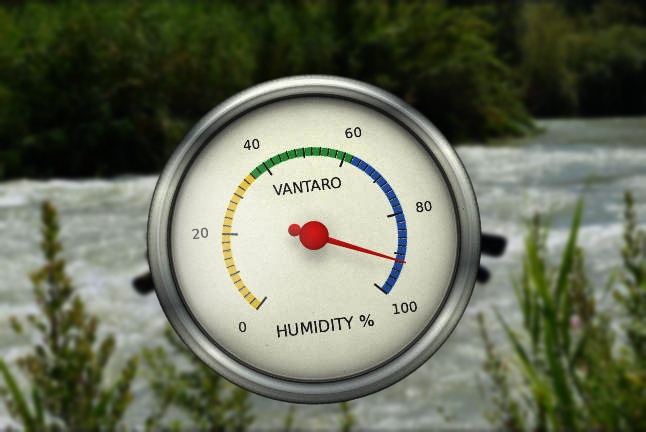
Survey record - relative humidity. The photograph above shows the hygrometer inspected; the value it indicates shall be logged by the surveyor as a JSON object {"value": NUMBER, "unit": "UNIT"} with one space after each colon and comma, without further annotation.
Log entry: {"value": 92, "unit": "%"}
